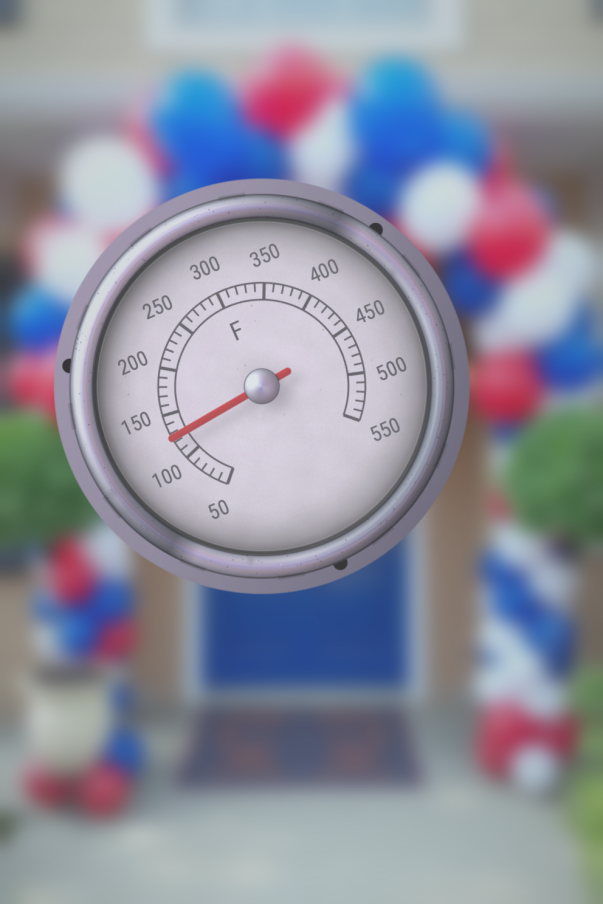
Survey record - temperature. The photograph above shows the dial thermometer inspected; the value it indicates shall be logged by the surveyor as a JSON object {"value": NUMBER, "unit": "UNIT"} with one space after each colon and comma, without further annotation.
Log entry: {"value": 125, "unit": "°F"}
